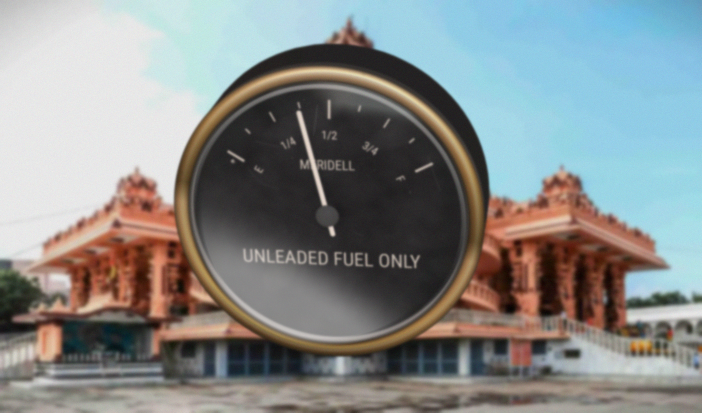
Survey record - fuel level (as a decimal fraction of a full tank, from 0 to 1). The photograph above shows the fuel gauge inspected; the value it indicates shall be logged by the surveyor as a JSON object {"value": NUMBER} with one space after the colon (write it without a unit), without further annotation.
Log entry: {"value": 0.375}
